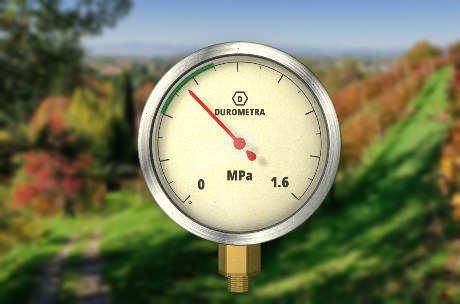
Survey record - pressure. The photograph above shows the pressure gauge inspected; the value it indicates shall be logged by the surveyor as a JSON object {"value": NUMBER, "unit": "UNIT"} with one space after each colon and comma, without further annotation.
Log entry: {"value": 0.55, "unit": "MPa"}
